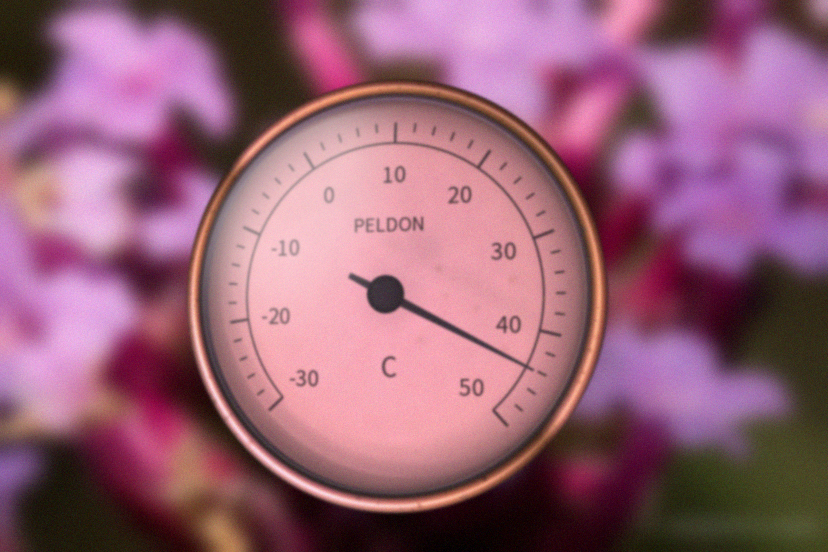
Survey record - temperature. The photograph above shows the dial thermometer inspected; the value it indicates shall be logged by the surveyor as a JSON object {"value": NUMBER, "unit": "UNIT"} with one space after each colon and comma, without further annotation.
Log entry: {"value": 44, "unit": "°C"}
